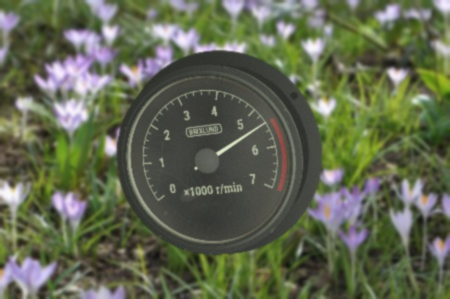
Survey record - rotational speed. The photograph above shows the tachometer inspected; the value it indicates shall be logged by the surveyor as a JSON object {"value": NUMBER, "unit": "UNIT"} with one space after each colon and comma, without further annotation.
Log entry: {"value": 5400, "unit": "rpm"}
